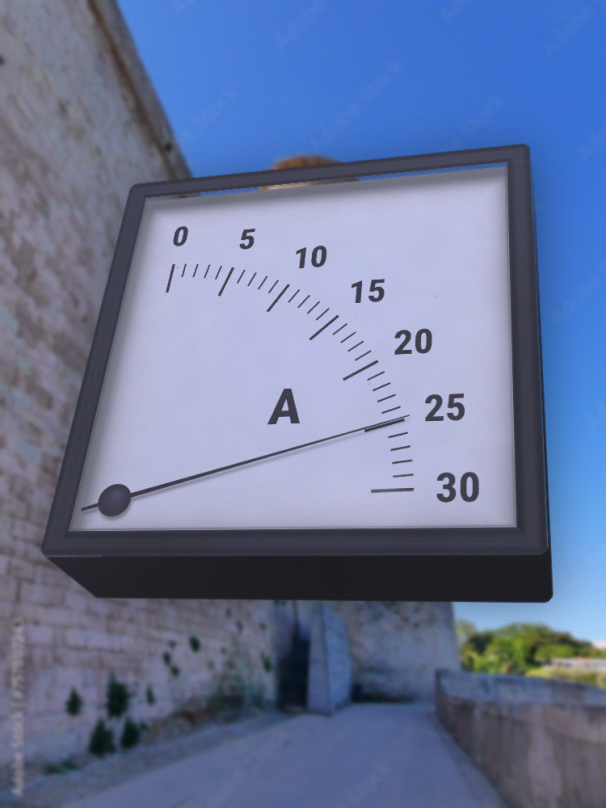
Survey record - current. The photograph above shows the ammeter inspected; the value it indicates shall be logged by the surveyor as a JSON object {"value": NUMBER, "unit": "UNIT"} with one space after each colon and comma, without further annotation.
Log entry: {"value": 25, "unit": "A"}
